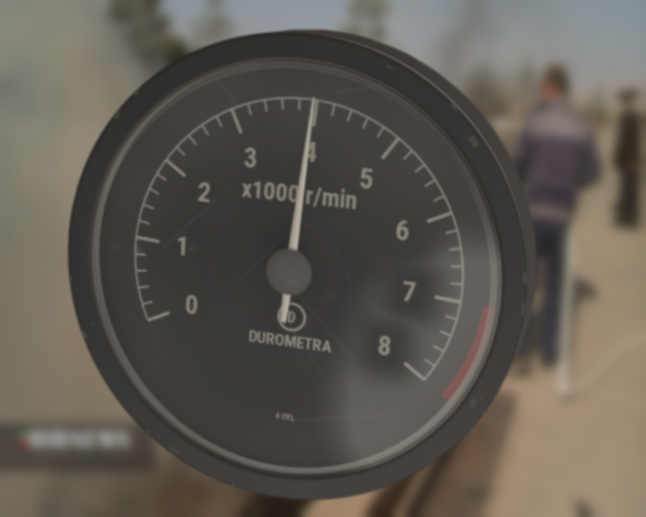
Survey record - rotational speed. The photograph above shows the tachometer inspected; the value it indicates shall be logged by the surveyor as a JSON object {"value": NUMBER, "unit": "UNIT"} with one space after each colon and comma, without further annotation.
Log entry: {"value": 4000, "unit": "rpm"}
